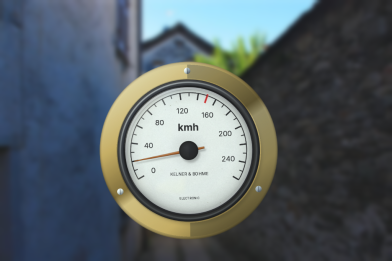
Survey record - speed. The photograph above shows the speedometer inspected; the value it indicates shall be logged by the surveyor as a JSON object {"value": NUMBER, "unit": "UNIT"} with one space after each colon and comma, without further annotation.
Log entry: {"value": 20, "unit": "km/h"}
